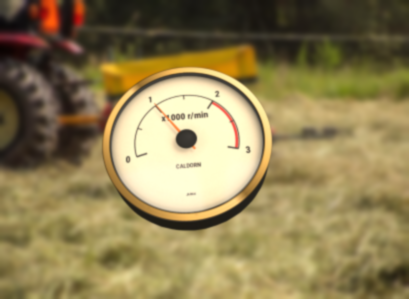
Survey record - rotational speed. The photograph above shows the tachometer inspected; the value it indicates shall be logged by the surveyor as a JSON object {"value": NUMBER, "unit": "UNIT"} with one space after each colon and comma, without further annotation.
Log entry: {"value": 1000, "unit": "rpm"}
